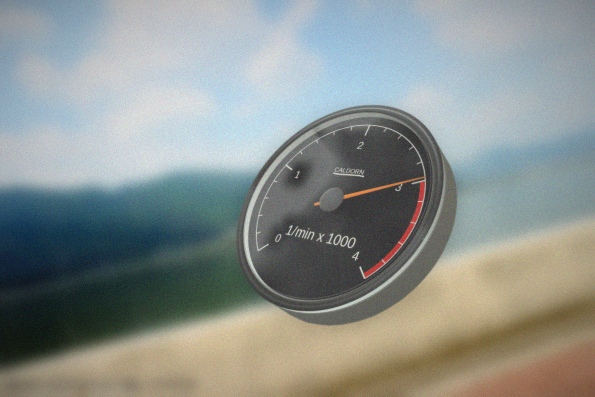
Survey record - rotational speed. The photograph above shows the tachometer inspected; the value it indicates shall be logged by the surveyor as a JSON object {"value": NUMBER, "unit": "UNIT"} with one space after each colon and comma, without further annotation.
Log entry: {"value": 3000, "unit": "rpm"}
